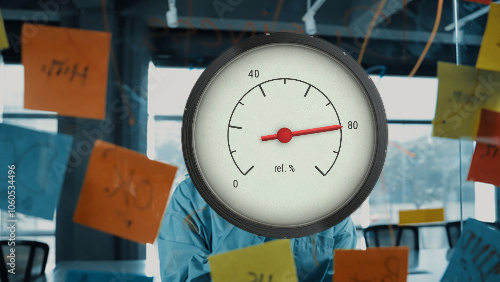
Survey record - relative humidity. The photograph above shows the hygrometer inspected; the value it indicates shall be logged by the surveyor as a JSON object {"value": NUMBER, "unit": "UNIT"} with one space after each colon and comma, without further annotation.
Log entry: {"value": 80, "unit": "%"}
